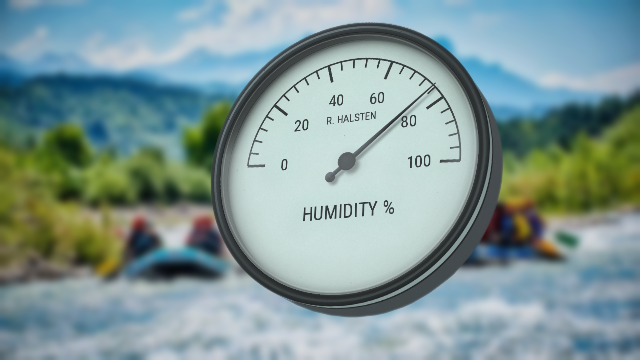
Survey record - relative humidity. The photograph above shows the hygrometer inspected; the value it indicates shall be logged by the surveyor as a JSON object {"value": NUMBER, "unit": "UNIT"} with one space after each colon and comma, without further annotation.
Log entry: {"value": 76, "unit": "%"}
